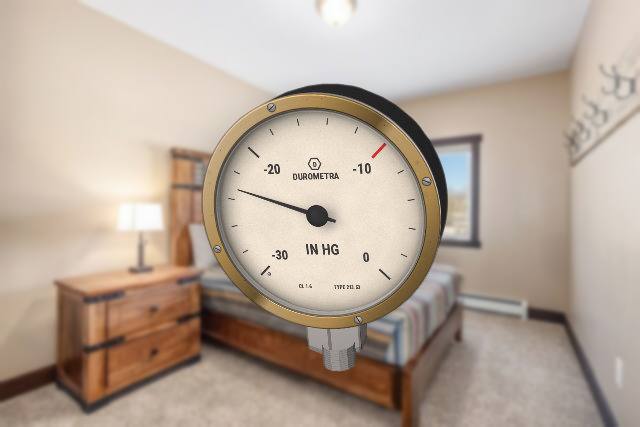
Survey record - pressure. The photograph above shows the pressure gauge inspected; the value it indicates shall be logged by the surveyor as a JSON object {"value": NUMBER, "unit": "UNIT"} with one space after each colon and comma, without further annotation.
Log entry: {"value": -23, "unit": "inHg"}
